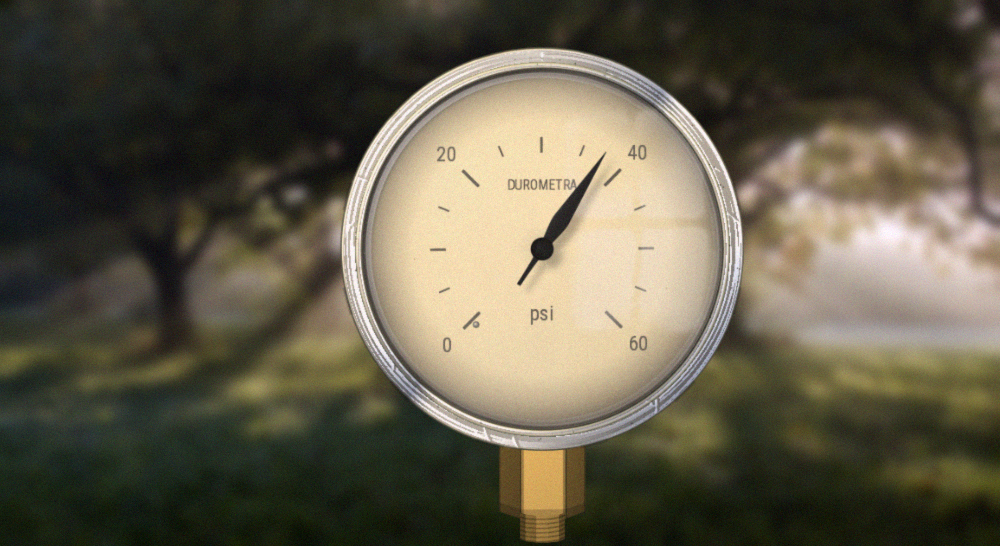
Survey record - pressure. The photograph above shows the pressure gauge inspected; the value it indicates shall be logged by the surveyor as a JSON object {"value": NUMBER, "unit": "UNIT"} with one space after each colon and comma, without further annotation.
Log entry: {"value": 37.5, "unit": "psi"}
